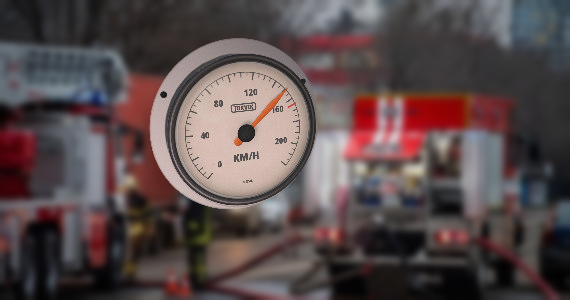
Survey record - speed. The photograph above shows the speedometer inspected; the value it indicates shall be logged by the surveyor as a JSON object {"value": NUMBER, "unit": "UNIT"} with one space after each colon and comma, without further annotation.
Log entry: {"value": 150, "unit": "km/h"}
